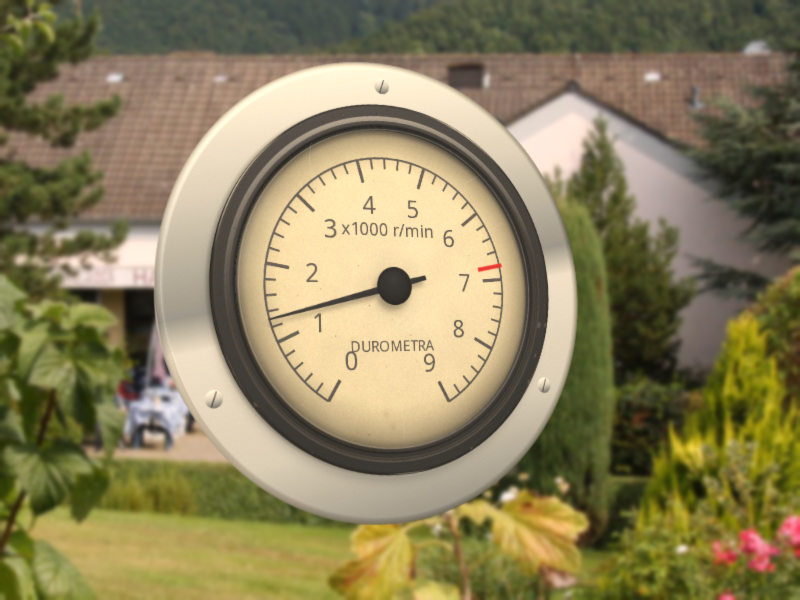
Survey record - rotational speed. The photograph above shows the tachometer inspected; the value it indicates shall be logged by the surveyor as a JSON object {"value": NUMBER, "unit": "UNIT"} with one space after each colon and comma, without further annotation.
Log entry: {"value": 1300, "unit": "rpm"}
